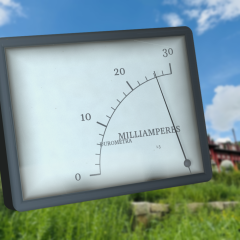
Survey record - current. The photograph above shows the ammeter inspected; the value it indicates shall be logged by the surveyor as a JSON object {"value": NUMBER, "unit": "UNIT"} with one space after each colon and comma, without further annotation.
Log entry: {"value": 26, "unit": "mA"}
